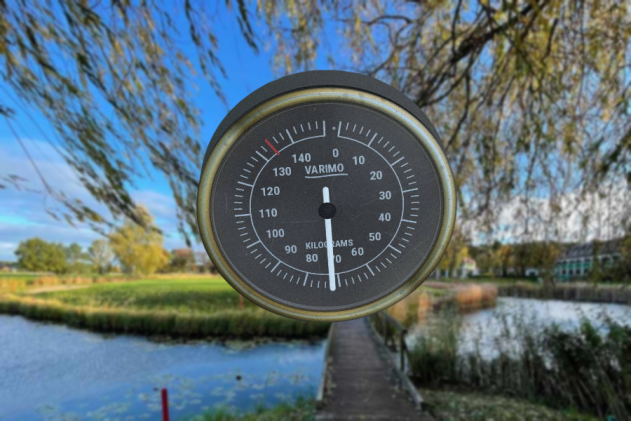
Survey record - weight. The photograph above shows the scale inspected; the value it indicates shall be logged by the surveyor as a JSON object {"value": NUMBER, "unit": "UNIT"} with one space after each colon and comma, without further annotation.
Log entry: {"value": 72, "unit": "kg"}
